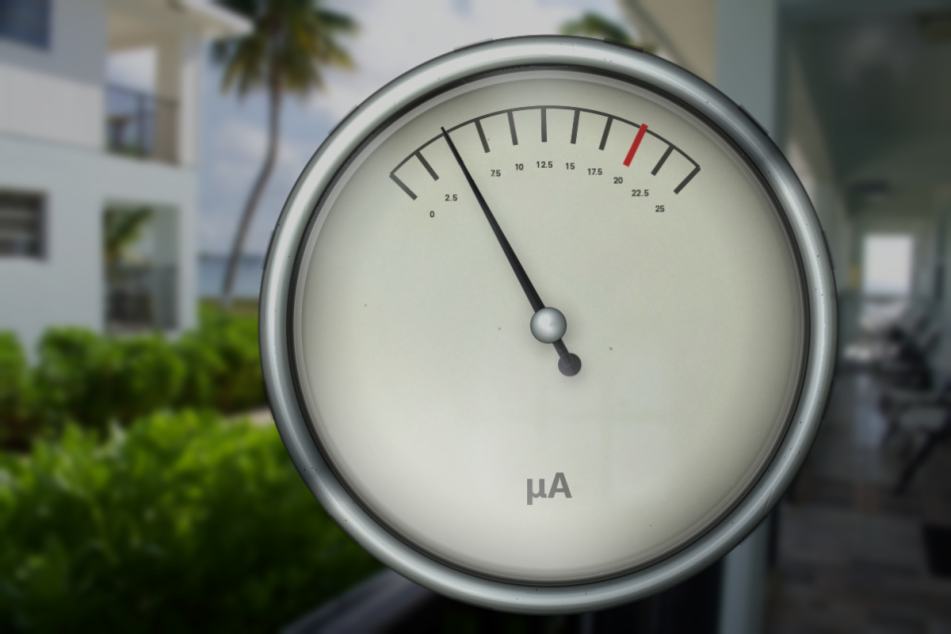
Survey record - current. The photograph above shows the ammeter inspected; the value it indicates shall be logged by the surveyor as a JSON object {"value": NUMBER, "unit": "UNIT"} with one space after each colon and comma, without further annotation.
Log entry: {"value": 5, "unit": "µA"}
